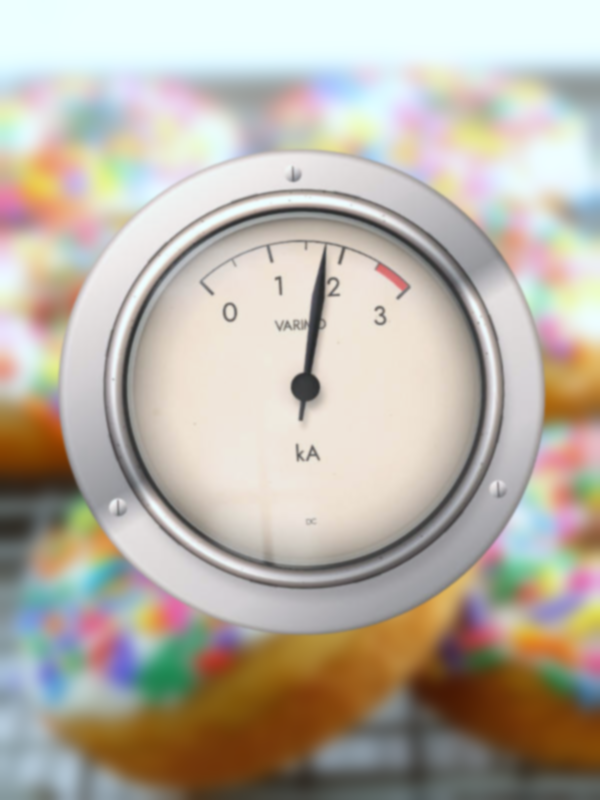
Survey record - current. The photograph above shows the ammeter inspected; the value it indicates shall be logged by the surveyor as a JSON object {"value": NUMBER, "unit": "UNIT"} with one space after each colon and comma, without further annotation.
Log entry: {"value": 1.75, "unit": "kA"}
